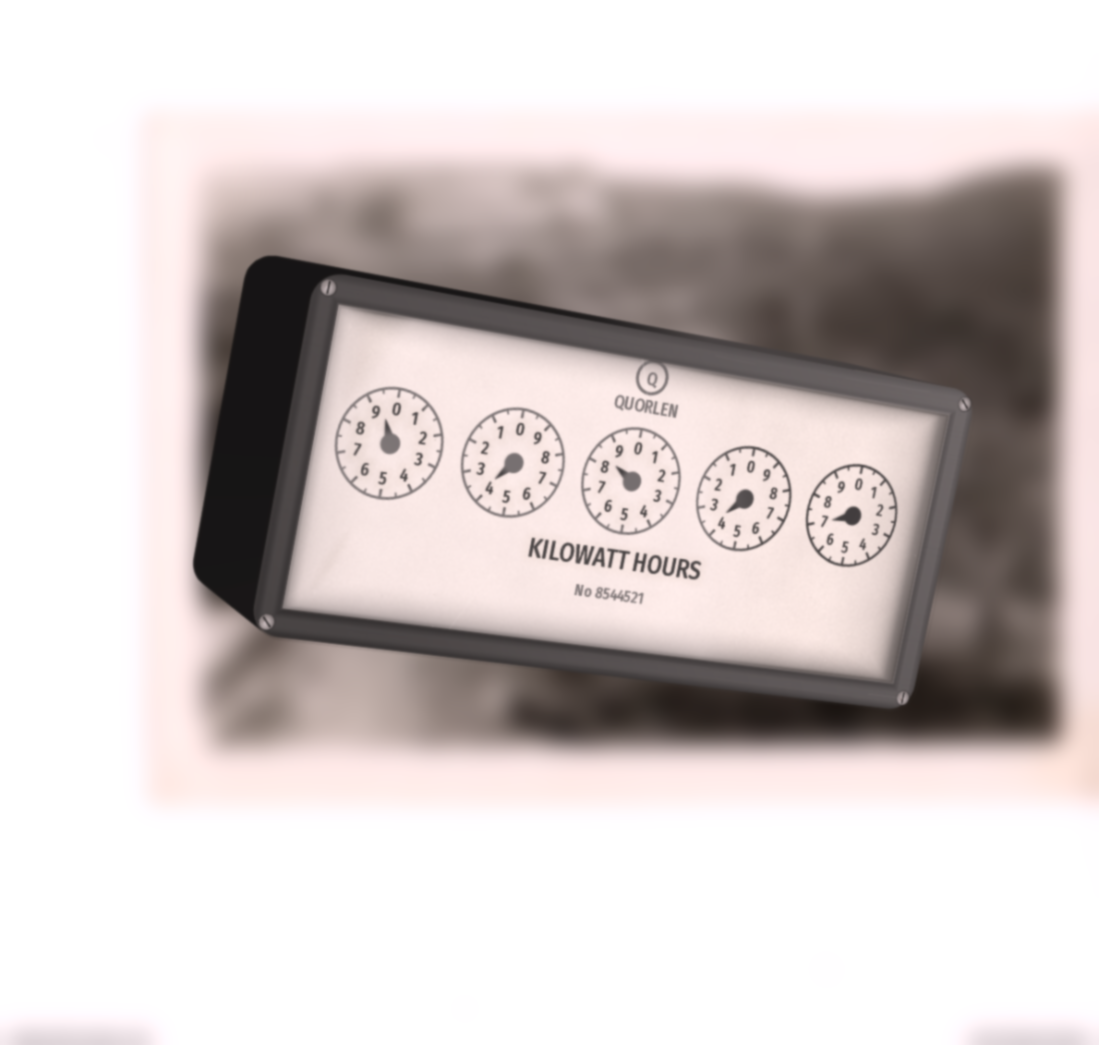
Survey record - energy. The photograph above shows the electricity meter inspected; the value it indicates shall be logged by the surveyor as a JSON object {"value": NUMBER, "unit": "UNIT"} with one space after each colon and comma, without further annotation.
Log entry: {"value": 93837, "unit": "kWh"}
